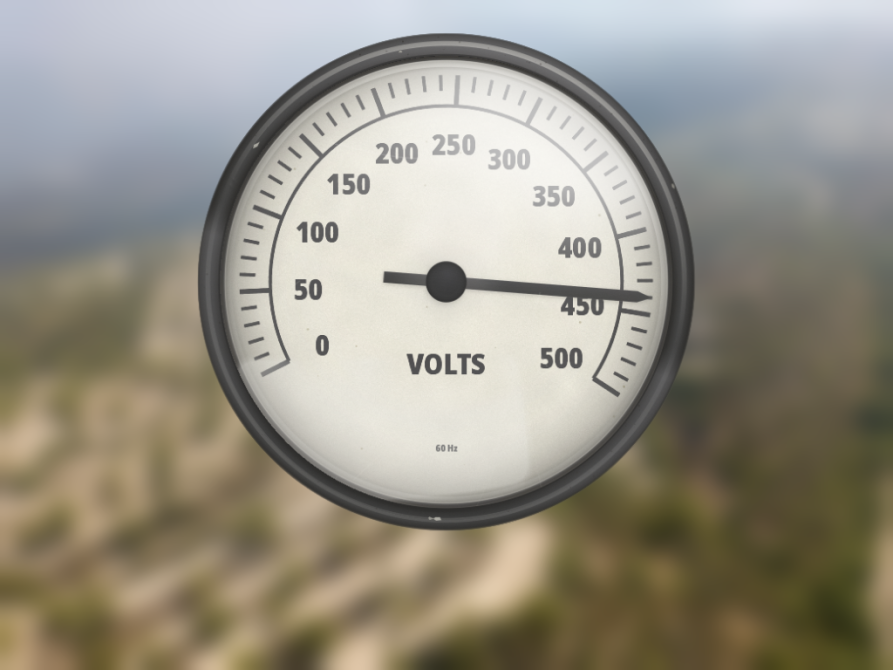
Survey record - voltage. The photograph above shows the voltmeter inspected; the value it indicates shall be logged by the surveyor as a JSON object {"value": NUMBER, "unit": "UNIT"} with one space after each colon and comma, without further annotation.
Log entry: {"value": 440, "unit": "V"}
